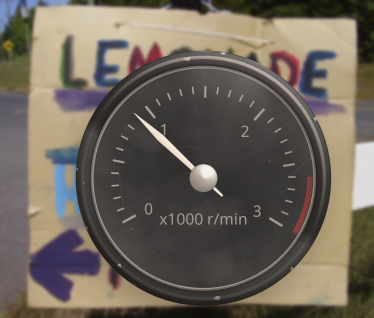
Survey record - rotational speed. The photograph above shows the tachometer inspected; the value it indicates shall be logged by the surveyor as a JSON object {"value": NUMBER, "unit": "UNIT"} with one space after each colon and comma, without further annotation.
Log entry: {"value": 900, "unit": "rpm"}
